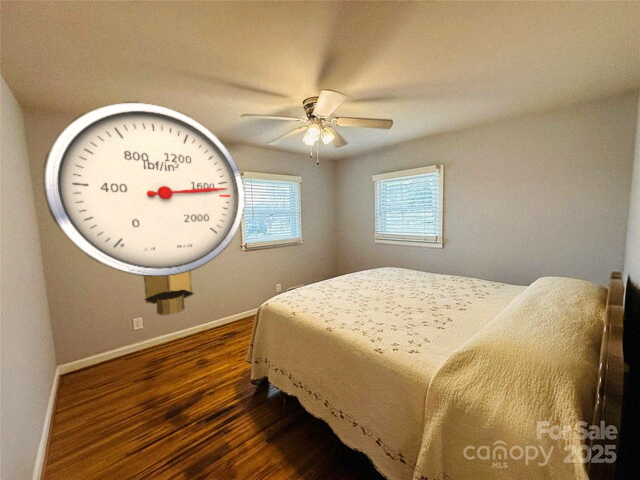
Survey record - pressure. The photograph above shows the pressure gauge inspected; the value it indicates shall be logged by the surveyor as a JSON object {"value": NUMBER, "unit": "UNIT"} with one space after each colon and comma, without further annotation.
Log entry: {"value": 1650, "unit": "psi"}
